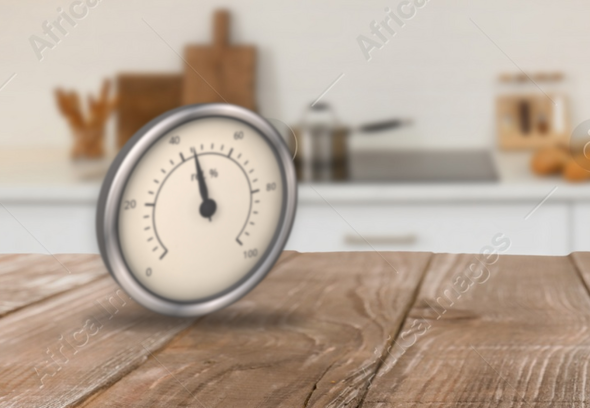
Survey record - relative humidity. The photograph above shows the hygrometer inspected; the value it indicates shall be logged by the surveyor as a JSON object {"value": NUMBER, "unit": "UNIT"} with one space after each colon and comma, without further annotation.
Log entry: {"value": 44, "unit": "%"}
